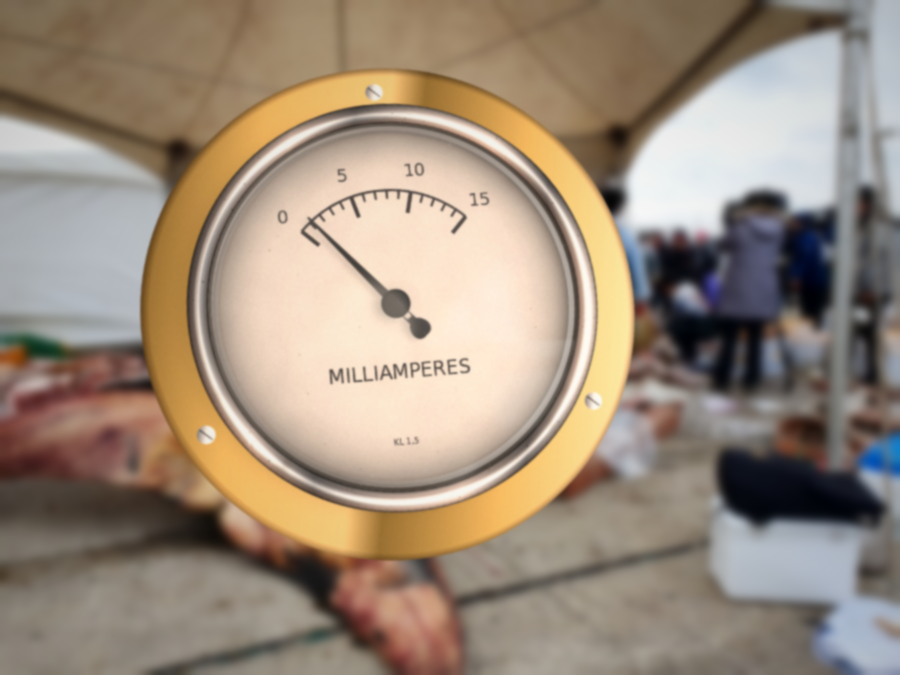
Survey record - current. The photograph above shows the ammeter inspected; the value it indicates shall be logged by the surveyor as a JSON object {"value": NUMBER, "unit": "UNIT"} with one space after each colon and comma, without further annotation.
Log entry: {"value": 1, "unit": "mA"}
